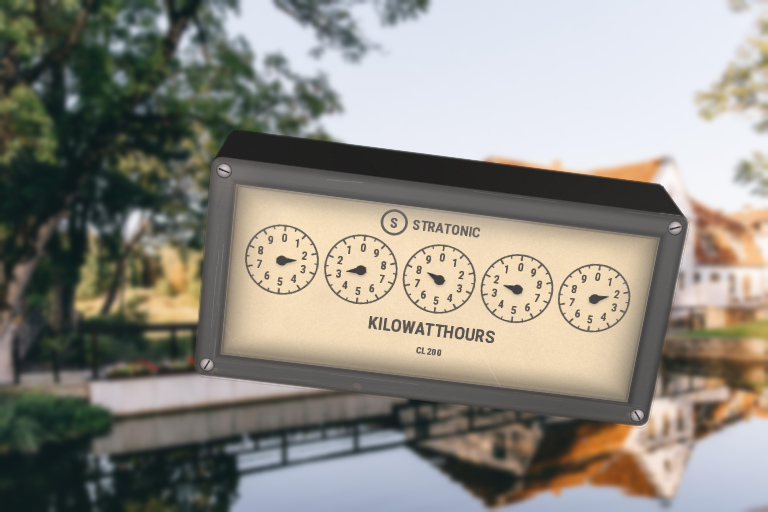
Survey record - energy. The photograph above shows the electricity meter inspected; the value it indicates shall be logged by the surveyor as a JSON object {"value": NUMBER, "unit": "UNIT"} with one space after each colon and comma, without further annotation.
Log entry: {"value": 22822, "unit": "kWh"}
